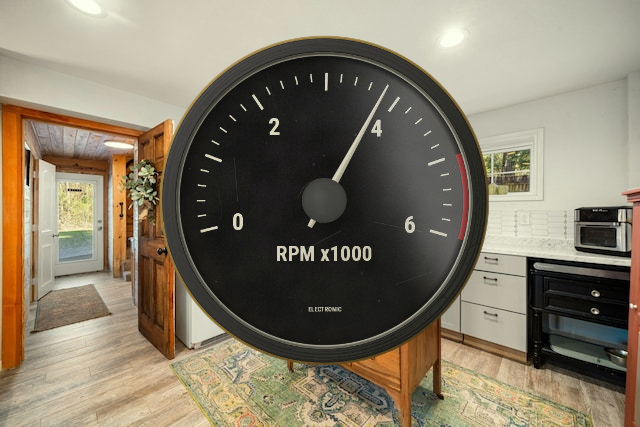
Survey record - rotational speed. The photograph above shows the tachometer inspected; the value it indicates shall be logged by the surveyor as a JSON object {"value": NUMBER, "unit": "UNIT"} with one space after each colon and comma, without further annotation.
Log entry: {"value": 3800, "unit": "rpm"}
